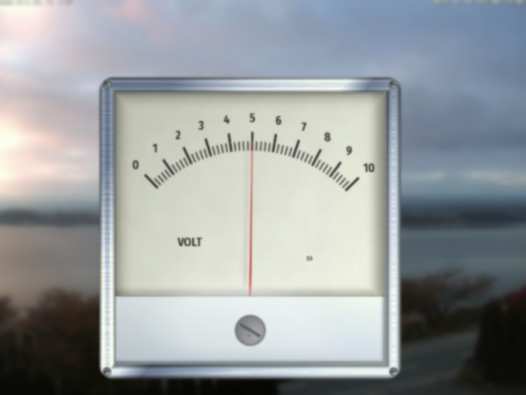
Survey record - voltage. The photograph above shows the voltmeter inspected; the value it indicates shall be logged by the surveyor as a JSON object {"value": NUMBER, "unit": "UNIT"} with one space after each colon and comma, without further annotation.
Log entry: {"value": 5, "unit": "V"}
